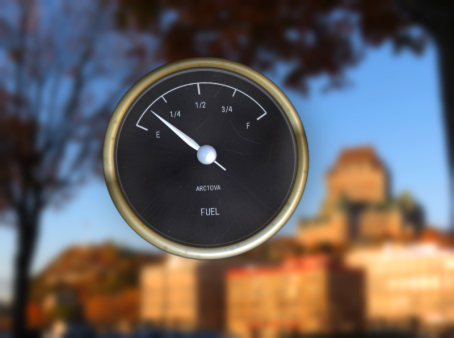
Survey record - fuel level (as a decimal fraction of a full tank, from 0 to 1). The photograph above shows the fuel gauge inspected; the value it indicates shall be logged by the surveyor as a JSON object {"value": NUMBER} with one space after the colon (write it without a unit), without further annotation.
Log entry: {"value": 0.125}
